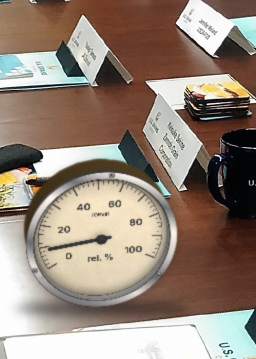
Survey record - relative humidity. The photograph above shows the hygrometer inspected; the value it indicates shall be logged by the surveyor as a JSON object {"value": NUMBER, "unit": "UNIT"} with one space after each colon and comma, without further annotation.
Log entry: {"value": 10, "unit": "%"}
